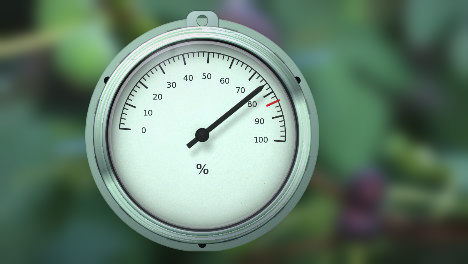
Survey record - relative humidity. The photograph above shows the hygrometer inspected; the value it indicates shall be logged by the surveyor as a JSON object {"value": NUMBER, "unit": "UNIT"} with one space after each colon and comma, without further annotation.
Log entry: {"value": 76, "unit": "%"}
